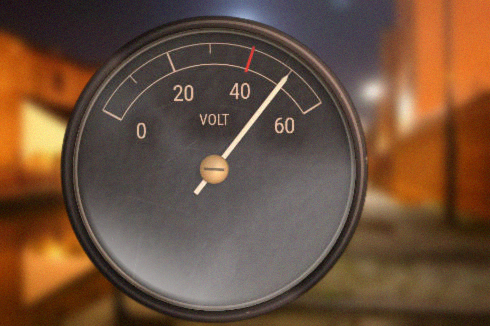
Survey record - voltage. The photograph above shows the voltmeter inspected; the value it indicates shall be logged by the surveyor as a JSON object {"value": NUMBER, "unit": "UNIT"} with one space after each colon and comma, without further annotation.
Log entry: {"value": 50, "unit": "V"}
